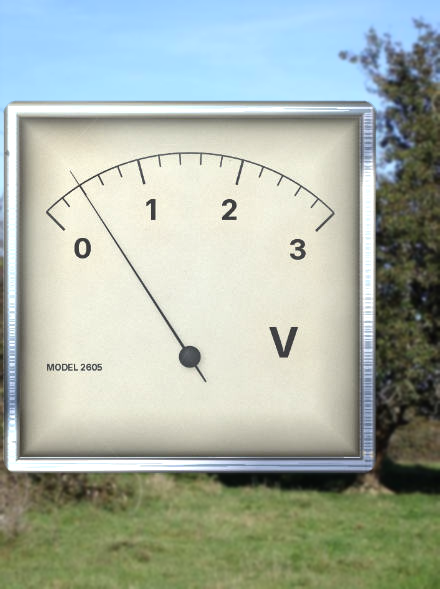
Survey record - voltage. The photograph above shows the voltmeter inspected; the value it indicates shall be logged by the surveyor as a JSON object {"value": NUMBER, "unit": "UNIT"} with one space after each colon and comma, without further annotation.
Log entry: {"value": 0.4, "unit": "V"}
